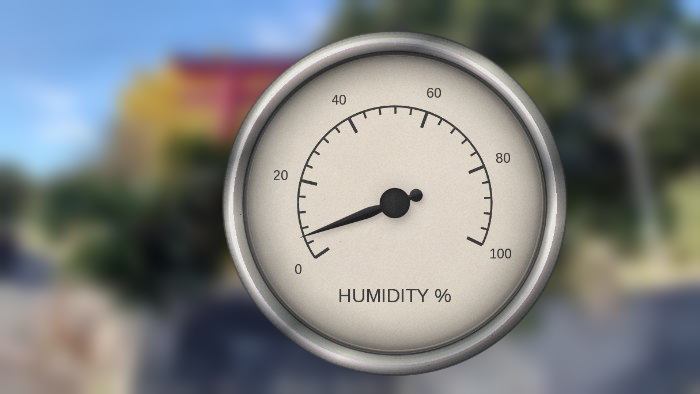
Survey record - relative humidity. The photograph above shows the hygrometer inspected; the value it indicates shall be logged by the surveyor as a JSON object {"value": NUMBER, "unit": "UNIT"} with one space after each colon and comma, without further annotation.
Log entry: {"value": 6, "unit": "%"}
